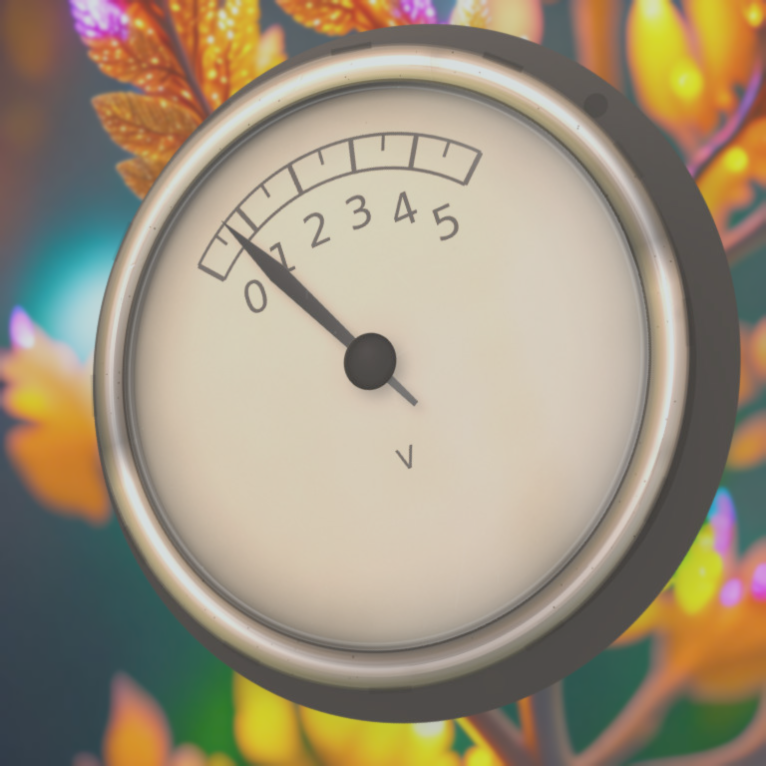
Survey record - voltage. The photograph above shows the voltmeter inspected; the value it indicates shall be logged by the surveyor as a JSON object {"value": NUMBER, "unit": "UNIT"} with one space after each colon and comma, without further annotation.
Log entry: {"value": 0.75, "unit": "V"}
